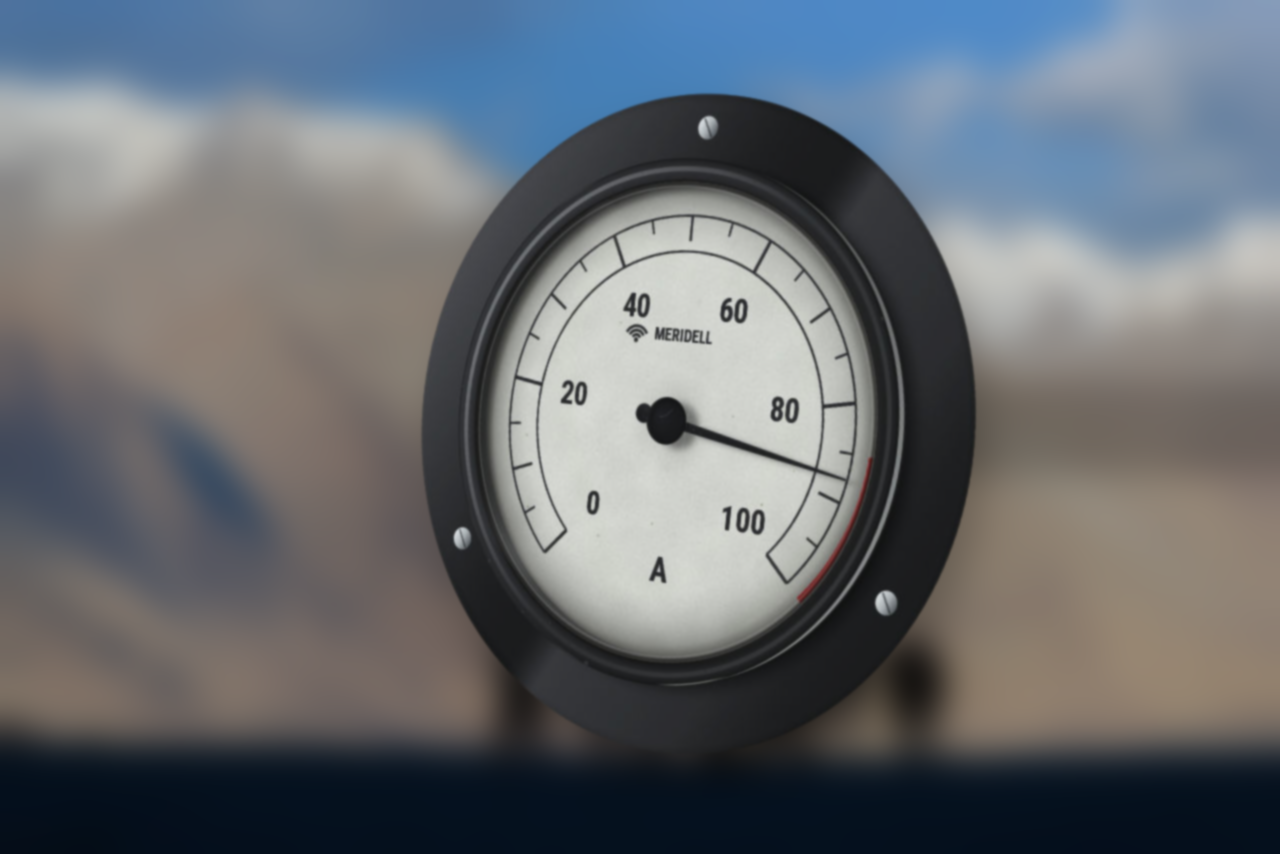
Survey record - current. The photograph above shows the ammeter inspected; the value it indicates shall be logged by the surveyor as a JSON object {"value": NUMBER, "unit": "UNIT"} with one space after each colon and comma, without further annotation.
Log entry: {"value": 87.5, "unit": "A"}
